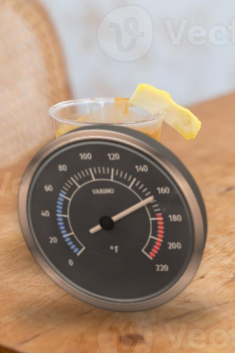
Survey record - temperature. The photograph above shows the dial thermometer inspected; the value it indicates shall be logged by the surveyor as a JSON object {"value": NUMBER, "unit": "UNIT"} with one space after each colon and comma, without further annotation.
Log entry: {"value": 160, "unit": "°F"}
